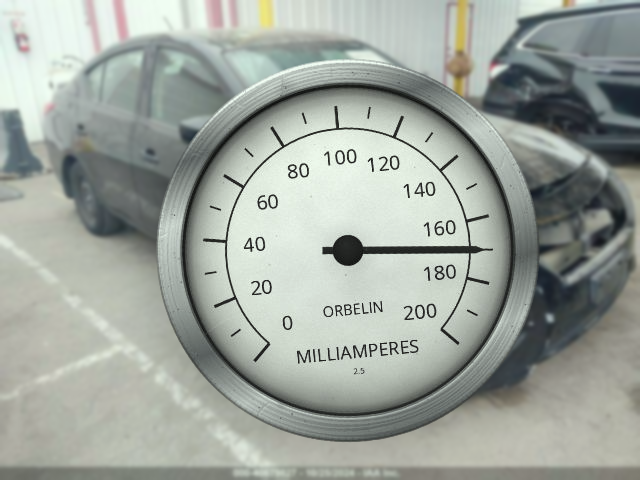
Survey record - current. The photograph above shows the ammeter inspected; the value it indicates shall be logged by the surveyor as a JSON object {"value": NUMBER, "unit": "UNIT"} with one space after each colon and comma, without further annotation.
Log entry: {"value": 170, "unit": "mA"}
